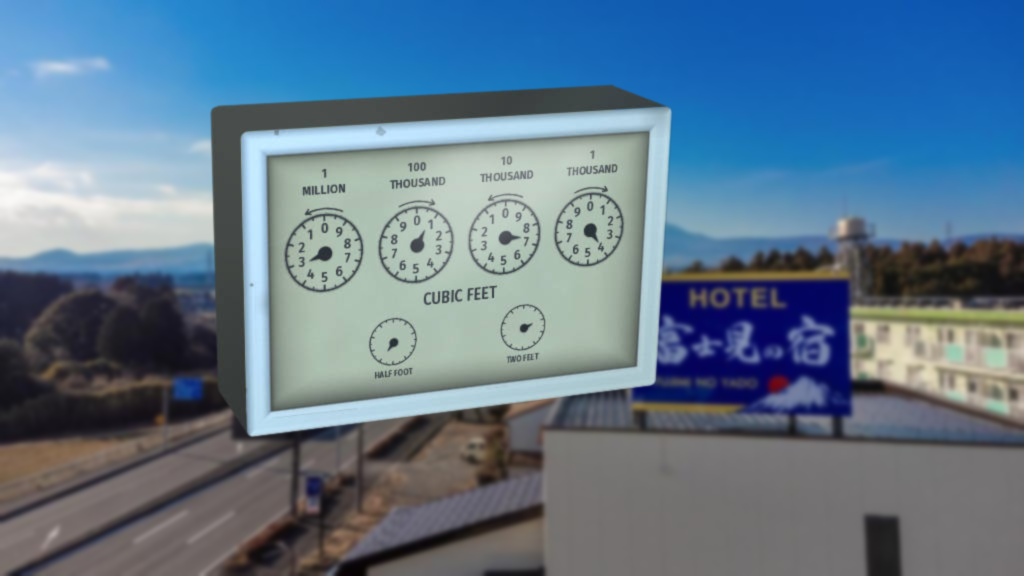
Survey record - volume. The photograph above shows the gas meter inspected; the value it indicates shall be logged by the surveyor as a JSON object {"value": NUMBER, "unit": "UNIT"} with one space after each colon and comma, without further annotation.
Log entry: {"value": 307400, "unit": "ft³"}
